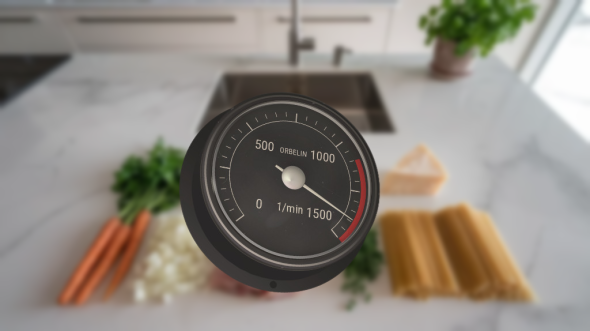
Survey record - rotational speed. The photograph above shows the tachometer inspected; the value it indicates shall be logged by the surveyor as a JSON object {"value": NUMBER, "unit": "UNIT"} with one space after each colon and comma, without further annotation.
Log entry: {"value": 1400, "unit": "rpm"}
